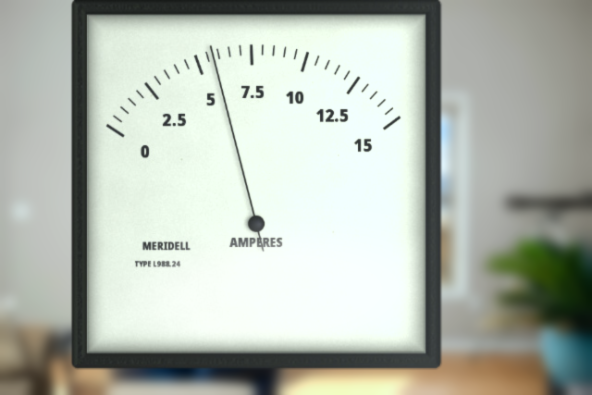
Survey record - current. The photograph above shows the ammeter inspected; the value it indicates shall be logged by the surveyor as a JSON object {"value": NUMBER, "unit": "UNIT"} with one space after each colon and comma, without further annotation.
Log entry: {"value": 5.75, "unit": "A"}
